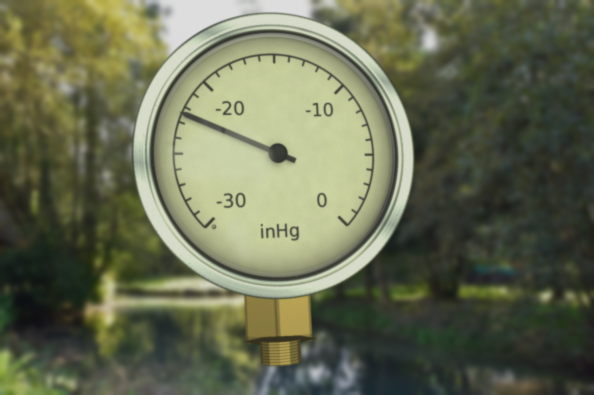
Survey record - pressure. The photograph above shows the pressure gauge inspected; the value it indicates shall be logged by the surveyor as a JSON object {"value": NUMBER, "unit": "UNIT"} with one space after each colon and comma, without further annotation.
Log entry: {"value": -22.5, "unit": "inHg"}
